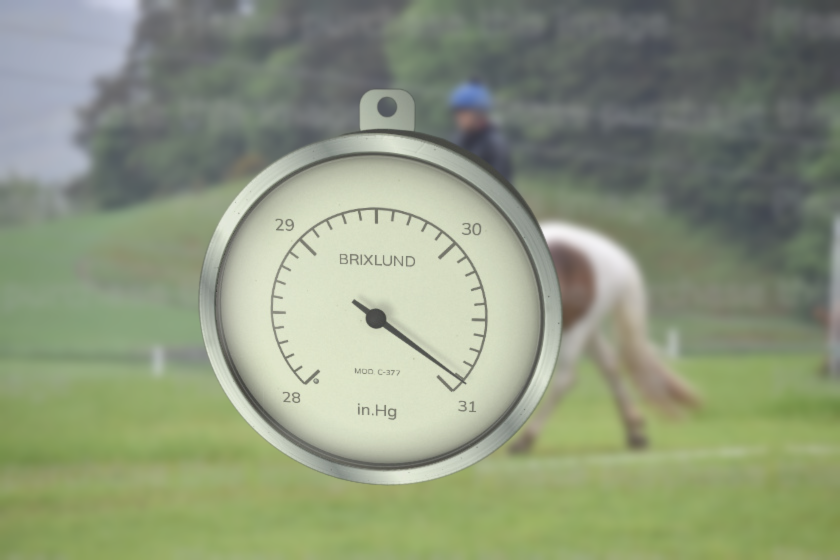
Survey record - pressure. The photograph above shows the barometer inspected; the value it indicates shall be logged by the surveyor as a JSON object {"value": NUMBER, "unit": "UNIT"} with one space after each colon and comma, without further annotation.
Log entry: {"value": 30.9, "unit": "inHg"}
